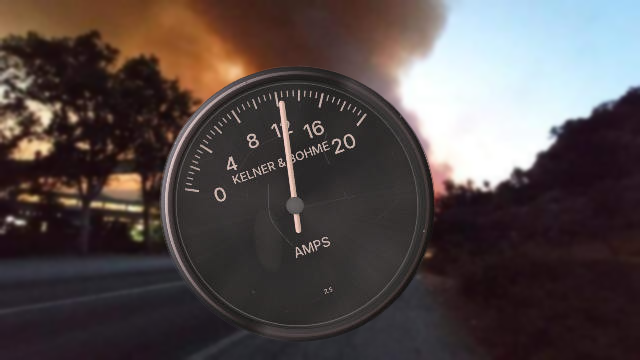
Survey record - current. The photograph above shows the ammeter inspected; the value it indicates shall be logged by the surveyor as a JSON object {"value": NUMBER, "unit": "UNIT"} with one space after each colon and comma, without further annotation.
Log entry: {"value": 12.5, "unit": "A"}
